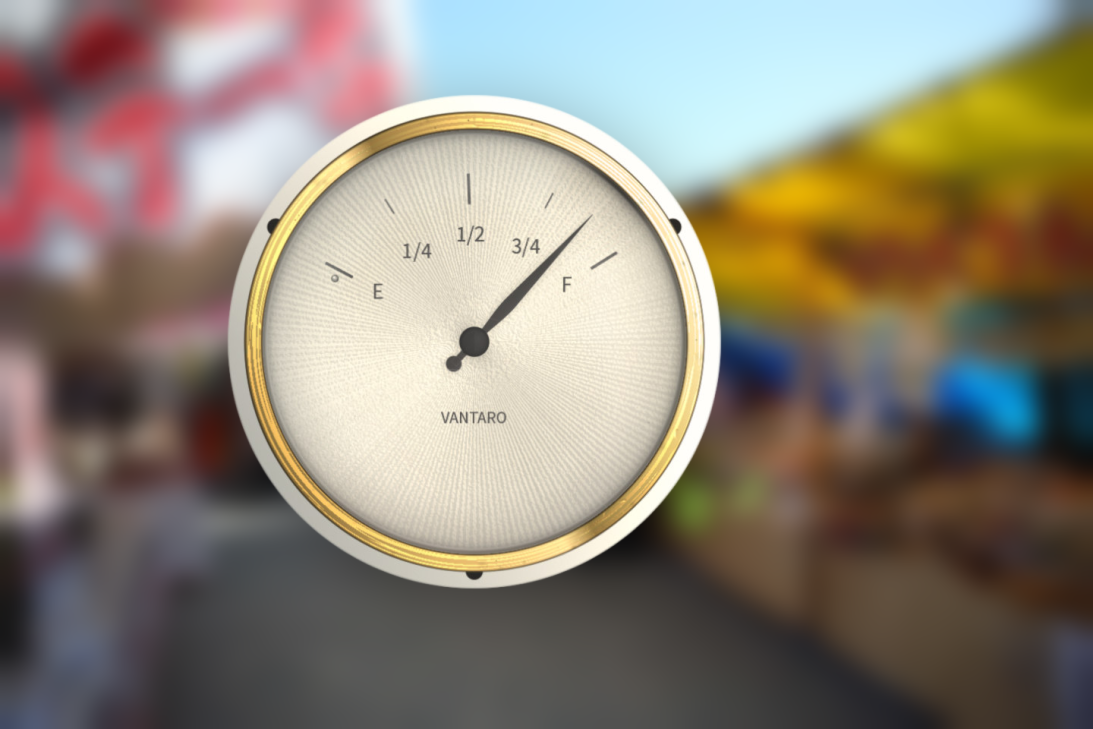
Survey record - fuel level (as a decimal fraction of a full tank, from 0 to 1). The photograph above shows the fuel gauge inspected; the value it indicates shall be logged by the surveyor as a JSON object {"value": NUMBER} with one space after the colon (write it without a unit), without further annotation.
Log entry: {"value": 0.875}
